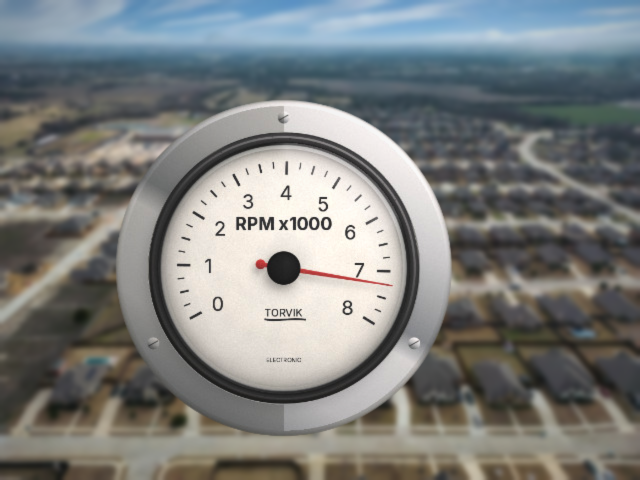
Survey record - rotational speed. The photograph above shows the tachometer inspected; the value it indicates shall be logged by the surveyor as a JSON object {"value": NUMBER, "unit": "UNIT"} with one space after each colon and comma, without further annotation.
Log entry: {"value": 7250, "unit": "rpm"}
